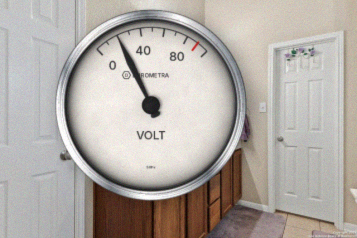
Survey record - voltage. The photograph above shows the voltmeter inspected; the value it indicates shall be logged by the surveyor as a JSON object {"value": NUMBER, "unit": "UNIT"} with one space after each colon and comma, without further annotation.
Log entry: {"value": 20, "unit": "V"}
